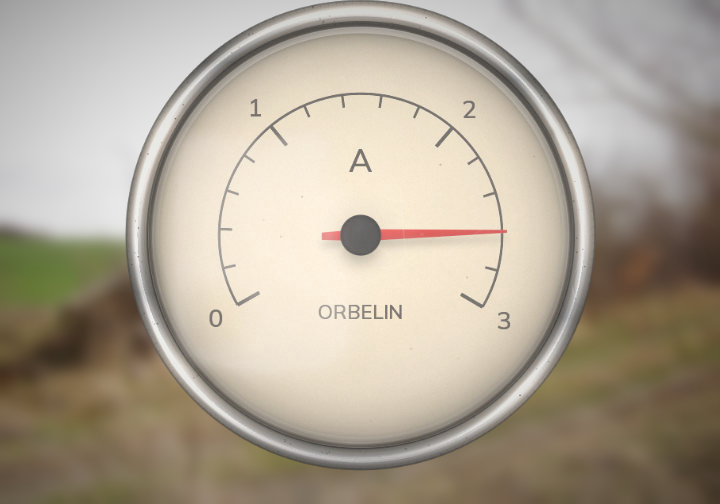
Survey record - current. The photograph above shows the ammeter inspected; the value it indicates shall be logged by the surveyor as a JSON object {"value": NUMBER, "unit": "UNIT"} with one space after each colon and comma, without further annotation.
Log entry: {"value": 2.6, "unit": "A"}
